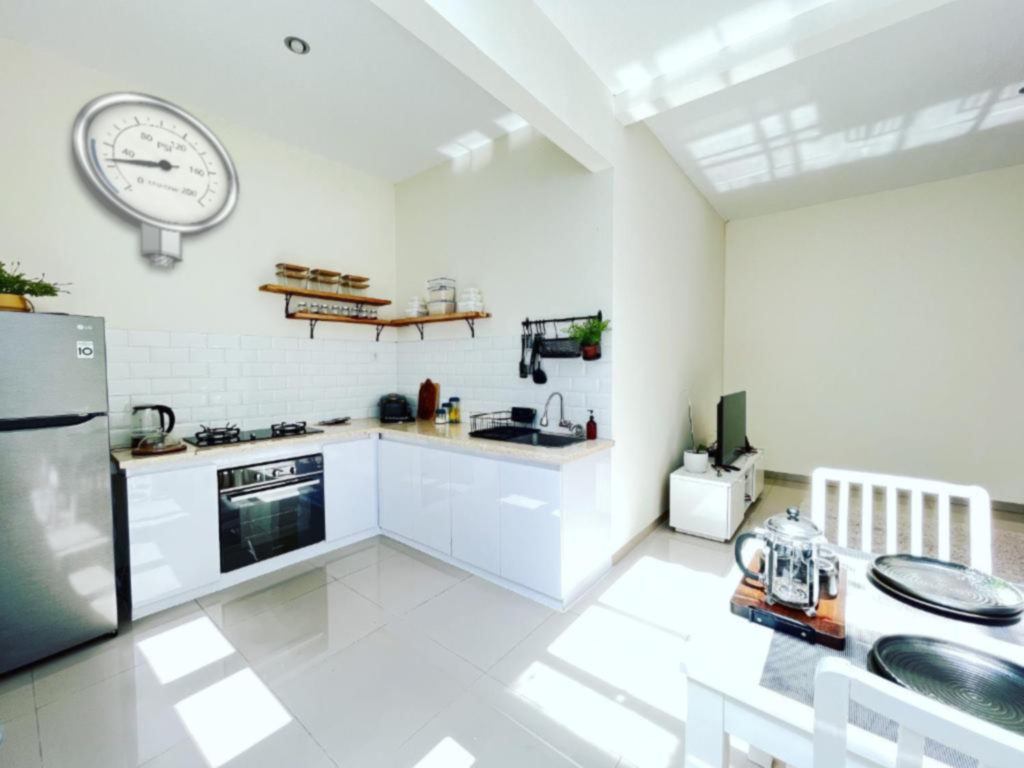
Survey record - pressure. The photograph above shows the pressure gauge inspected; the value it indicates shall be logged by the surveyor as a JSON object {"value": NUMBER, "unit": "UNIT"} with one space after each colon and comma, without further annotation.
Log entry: {"value": 25, "unit": "psi"}
